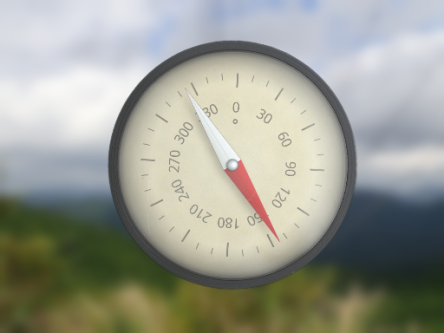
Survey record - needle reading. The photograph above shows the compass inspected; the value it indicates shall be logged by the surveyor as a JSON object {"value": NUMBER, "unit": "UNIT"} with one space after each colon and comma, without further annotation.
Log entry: {"value": 145, "unit": "°"}
